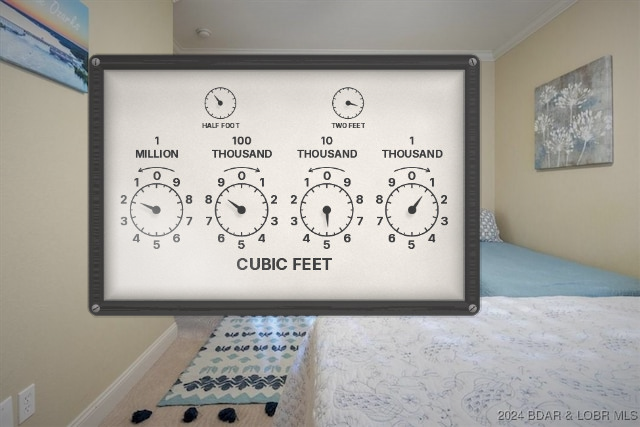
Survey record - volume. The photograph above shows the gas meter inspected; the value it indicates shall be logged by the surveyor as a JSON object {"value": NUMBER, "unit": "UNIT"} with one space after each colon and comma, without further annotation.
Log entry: {"value": 185100, "unit": "ft³"}
